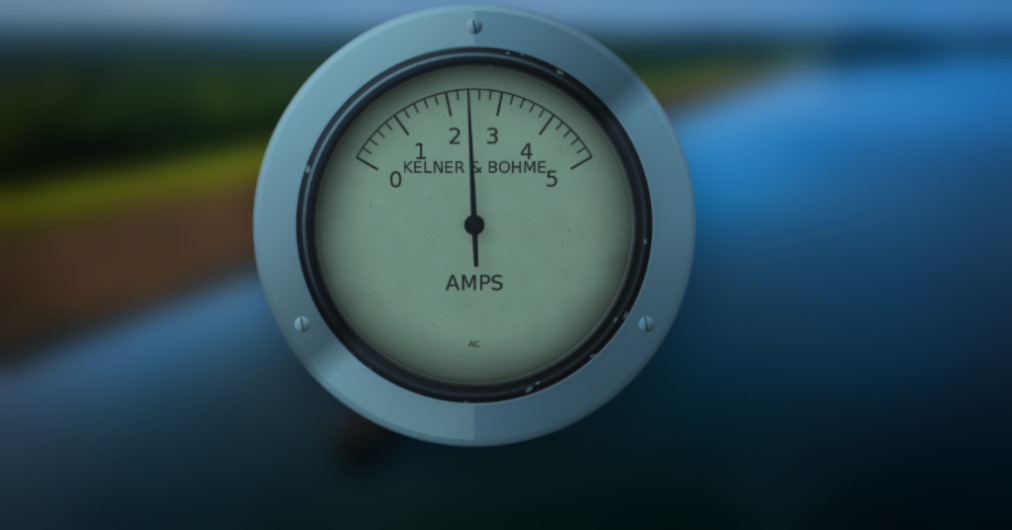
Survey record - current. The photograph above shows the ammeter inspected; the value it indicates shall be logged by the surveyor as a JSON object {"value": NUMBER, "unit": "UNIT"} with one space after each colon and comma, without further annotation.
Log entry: {"value": 2.4, "unit": "A"}
